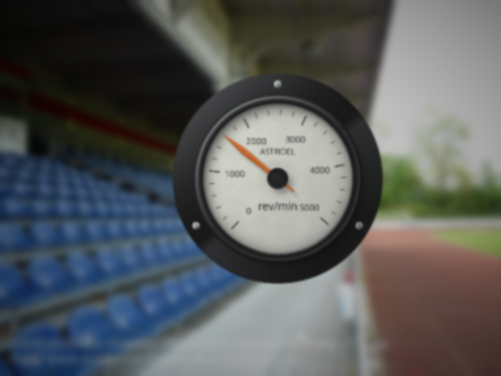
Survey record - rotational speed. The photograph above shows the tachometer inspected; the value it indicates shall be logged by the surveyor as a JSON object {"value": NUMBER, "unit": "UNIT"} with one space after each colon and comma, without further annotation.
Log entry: {"value": 1600, "unit": "rpm"}
